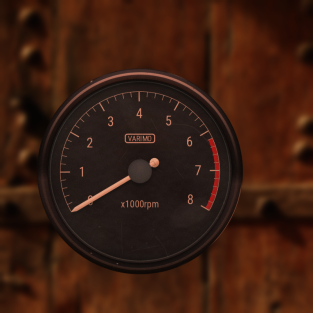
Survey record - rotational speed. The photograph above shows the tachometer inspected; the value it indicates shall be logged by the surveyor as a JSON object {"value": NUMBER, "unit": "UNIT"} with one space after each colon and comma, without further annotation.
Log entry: {"value": 0, "unit": "rpm"}
